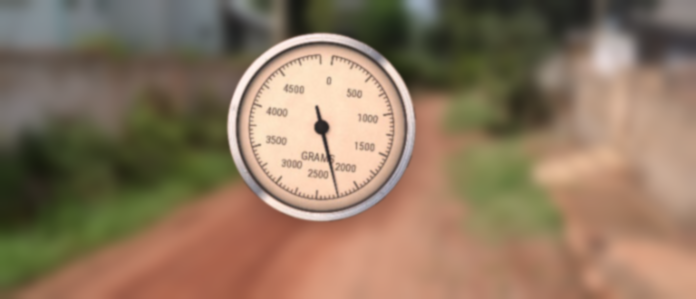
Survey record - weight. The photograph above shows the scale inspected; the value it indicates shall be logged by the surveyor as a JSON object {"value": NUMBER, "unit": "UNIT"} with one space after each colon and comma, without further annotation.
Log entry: {"value": 2250, "unit": "g"}
